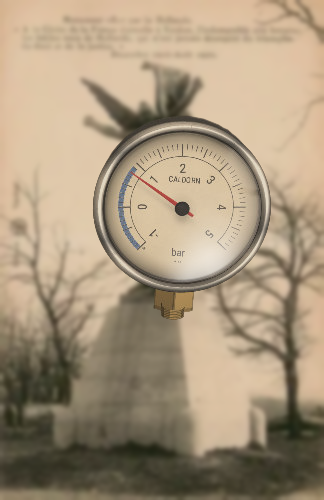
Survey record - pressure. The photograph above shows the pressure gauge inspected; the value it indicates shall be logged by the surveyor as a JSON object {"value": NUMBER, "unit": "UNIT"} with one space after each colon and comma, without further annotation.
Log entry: {"value": 0.8, "unit": "bar"}
